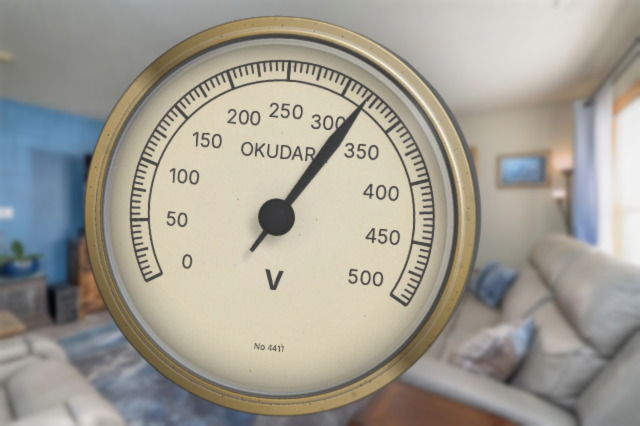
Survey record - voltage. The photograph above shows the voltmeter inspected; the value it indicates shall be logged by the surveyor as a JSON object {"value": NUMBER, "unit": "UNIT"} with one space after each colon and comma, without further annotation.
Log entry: {"value": 320, "unit": "V"}
